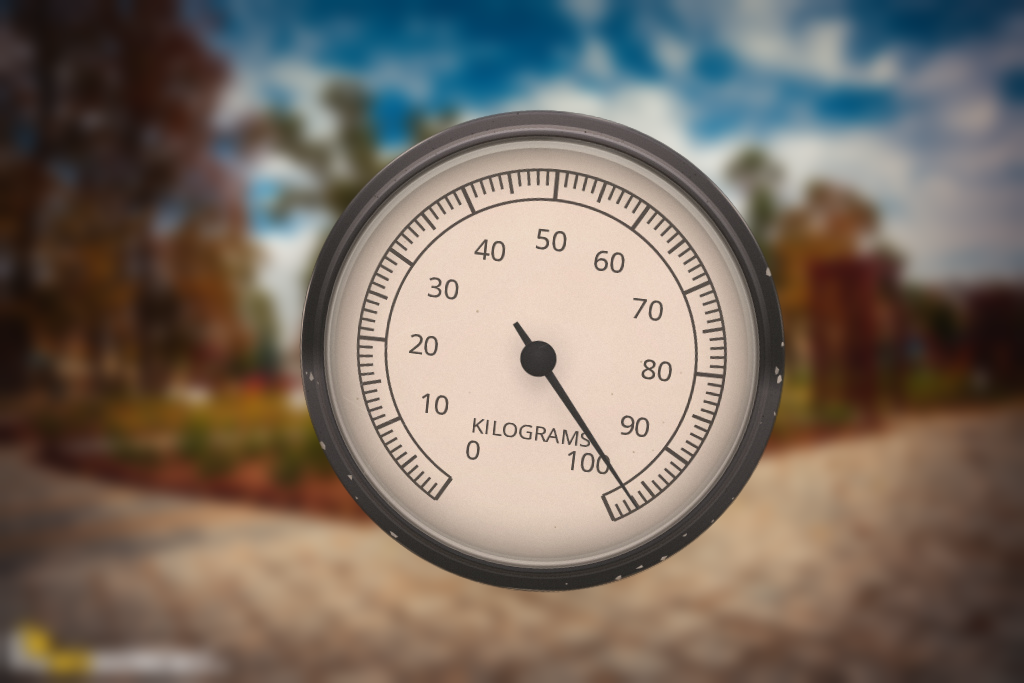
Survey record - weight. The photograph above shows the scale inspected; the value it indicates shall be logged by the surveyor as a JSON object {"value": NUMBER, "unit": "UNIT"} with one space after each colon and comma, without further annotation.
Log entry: {"value": 97, "unit": "kg"}
